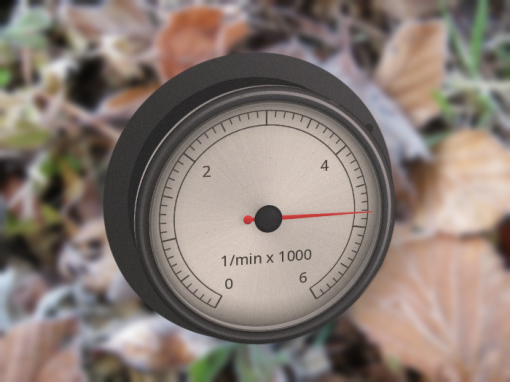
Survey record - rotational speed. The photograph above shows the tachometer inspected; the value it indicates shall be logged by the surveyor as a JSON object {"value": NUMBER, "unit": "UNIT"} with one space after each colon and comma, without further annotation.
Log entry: {"value": 4800, "unit": "rpm"}
